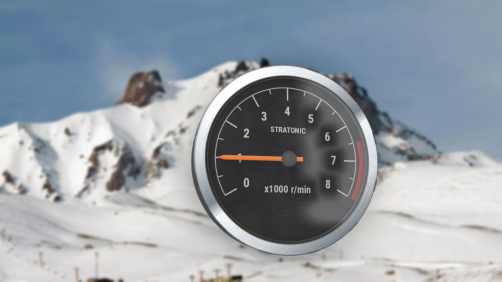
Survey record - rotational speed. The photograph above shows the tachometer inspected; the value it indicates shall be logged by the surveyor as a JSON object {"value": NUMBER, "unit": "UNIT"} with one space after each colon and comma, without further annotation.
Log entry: {"value": 1000, "unit": "rpm"}
